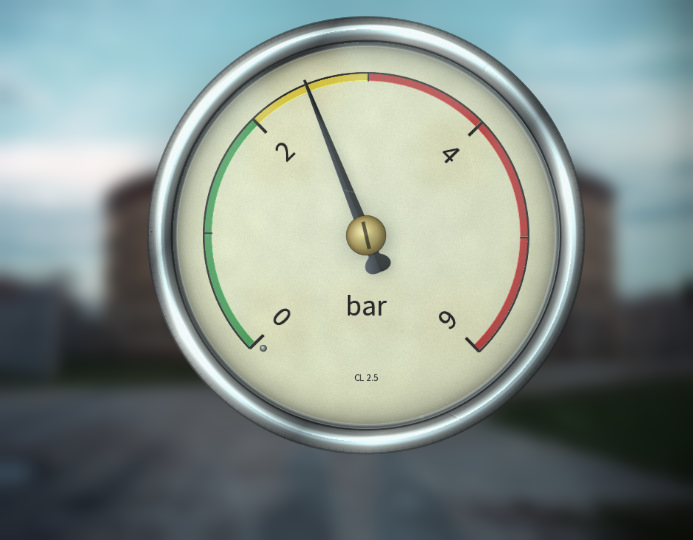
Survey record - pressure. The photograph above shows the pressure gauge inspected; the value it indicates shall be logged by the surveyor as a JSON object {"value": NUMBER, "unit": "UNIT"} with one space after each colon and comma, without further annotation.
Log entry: {"value": 2.5, "unit": "bar"}
